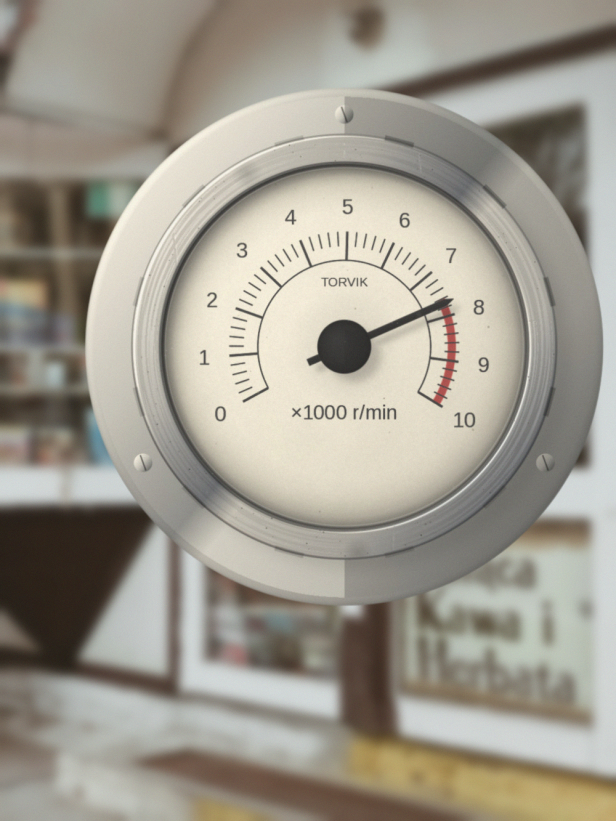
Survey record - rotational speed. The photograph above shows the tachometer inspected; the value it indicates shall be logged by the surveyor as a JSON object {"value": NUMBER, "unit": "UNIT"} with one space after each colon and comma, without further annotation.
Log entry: {"value": 7700, "unit": "rpm"}
